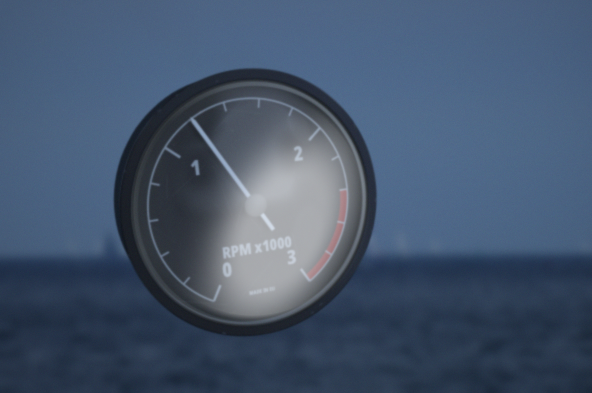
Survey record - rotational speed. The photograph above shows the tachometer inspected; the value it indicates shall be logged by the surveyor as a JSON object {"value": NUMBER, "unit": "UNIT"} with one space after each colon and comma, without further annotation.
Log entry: {"value": 1200, "unit": "rpm"}
